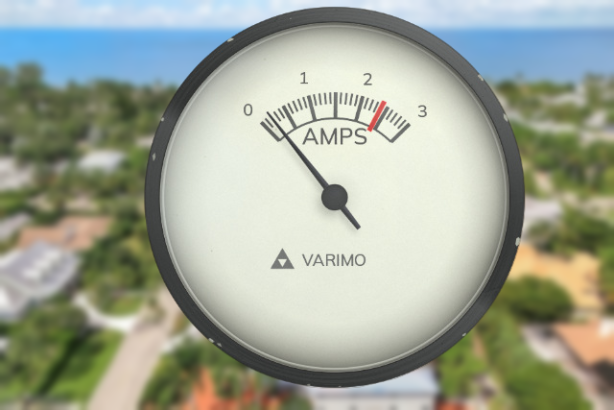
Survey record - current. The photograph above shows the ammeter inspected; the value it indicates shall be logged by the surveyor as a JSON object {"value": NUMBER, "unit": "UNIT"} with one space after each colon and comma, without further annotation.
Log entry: {"value": 0.2, "unit": "A"}
